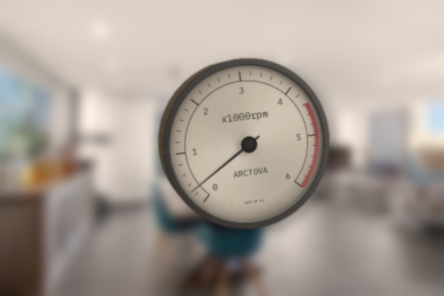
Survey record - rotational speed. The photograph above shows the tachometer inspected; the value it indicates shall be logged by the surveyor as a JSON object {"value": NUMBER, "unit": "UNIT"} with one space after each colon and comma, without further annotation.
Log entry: {"value": 300, "unit": "rpm"}
